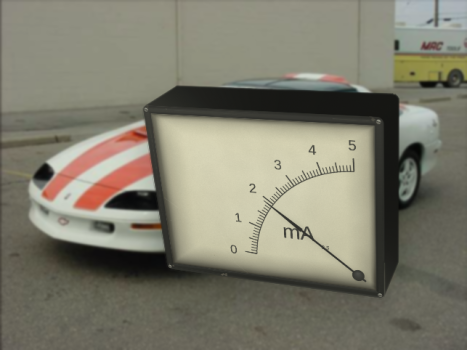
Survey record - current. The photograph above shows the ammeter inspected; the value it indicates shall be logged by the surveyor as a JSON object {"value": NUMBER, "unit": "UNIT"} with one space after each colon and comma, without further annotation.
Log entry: {"value": 2, "unit": "mA"}
